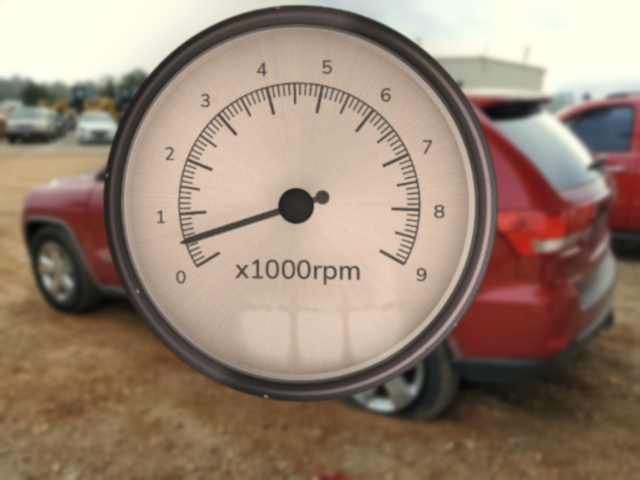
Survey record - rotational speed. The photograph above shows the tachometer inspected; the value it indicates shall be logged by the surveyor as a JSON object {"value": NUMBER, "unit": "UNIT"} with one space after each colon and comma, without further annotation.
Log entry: {"value": 500, "unit": "rpm"}
